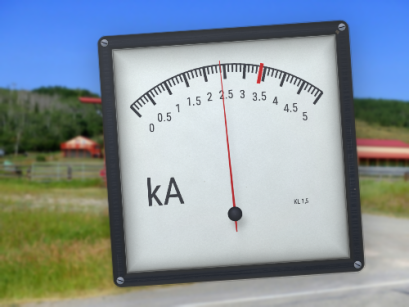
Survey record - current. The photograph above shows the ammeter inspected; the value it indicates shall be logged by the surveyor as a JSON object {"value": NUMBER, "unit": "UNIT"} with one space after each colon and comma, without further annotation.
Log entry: {"value": 2.4, "unit": "kA"}
